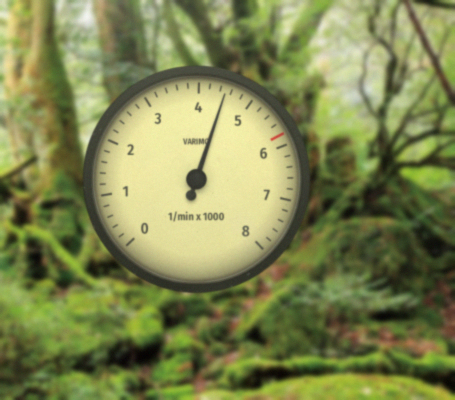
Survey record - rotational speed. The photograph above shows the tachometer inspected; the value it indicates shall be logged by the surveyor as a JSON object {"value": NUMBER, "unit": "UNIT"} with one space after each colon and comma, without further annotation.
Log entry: {"value": 4500, "unit": "rpm"}
